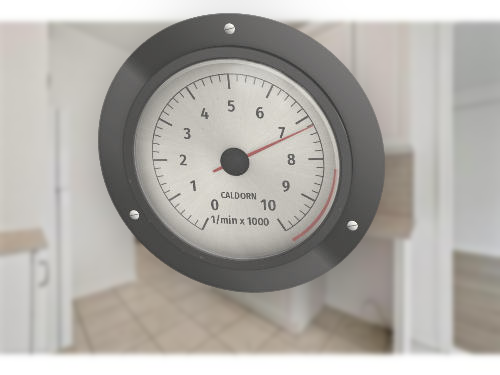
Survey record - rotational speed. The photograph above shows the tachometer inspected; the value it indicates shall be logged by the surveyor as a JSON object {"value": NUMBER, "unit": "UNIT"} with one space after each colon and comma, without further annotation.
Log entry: {"value": 7200, "unit": "rpm"}
